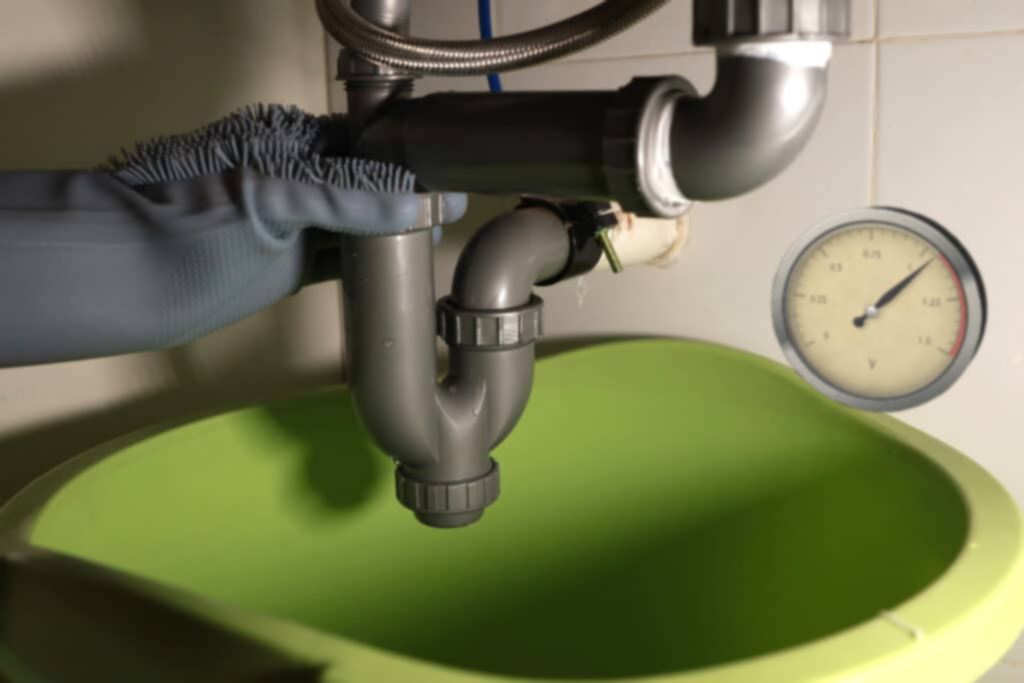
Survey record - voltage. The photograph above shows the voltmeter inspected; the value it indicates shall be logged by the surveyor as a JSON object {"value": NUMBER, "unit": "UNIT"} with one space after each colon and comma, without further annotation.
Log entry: {"value": 1.05, "unit": "V"}
